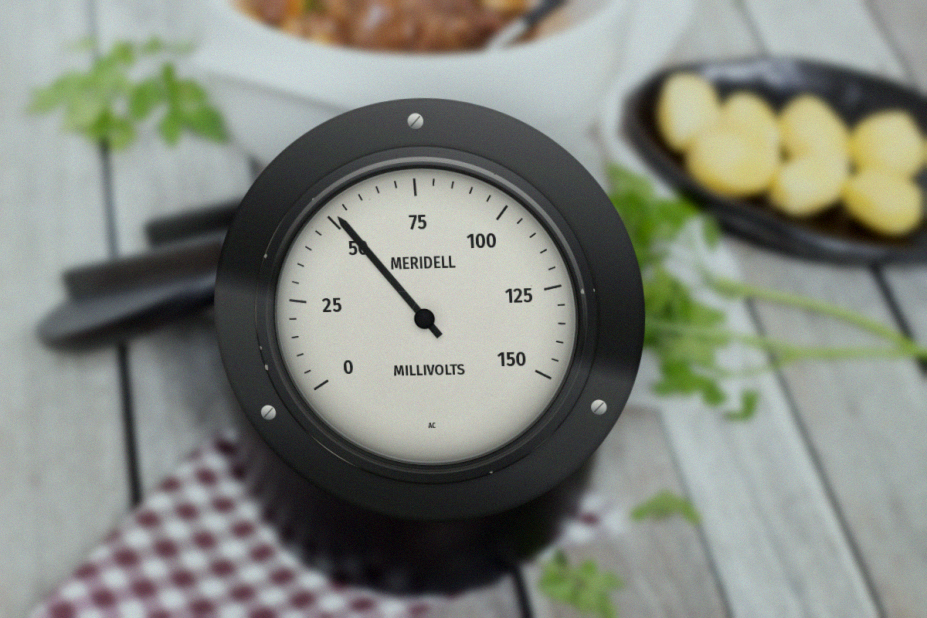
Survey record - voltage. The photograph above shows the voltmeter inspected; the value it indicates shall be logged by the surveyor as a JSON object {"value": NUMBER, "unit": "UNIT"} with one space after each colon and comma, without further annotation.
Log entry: {"value": 52.5, "unit": "mV"}
